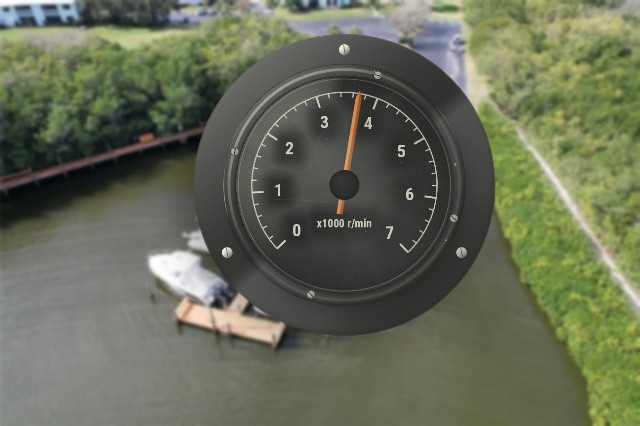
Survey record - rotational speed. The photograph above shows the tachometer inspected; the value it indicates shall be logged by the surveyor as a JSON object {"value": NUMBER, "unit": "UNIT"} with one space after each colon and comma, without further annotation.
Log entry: {"value": 3700, "unit": "rpm"}
